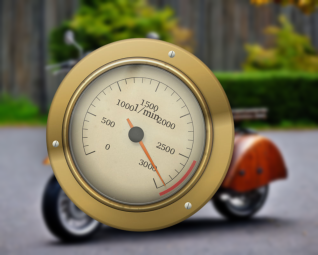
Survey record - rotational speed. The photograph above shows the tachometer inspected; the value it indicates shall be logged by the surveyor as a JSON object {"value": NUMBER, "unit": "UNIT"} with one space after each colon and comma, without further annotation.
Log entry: {"value": 2900, "unit": "rpm"}
